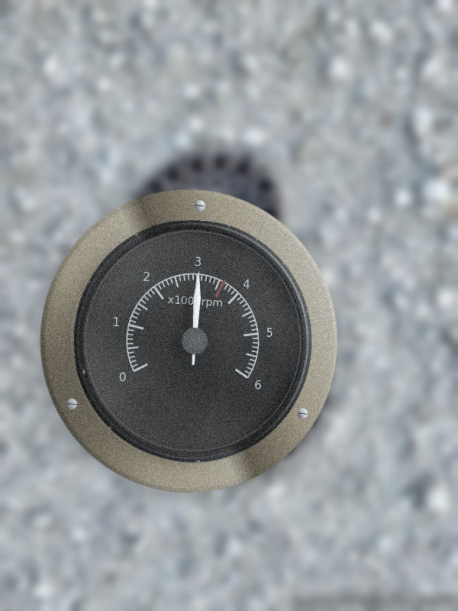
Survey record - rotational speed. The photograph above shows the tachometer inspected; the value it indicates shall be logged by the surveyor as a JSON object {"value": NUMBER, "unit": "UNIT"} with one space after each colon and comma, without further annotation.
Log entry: {"value": 3000, "unit": "rpm"}
